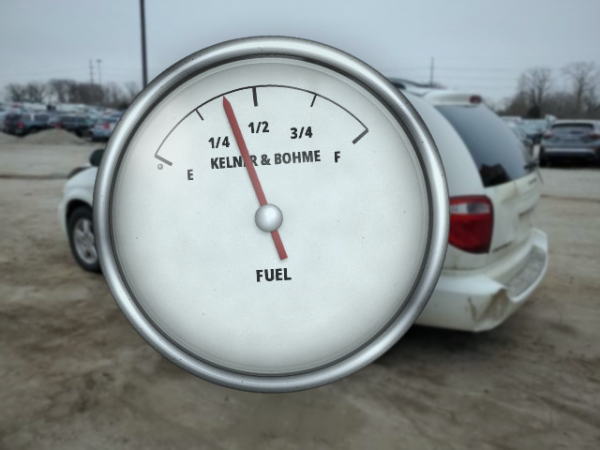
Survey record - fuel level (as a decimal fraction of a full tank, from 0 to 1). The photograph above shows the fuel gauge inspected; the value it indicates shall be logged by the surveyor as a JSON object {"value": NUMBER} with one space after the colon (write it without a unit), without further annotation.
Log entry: {"value": 0.375}
